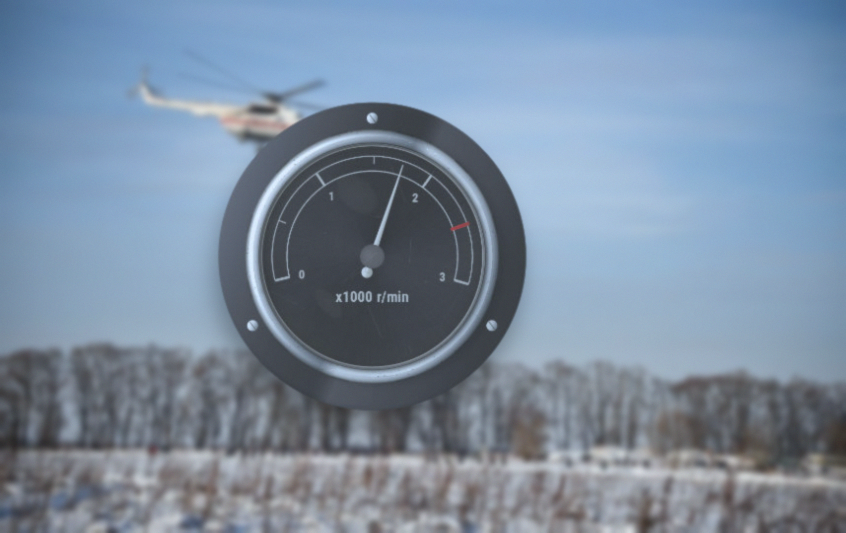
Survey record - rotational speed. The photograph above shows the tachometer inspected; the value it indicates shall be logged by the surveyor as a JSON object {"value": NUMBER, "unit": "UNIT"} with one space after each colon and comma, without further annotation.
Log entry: {"value": 1750, "unit": "rpm"}
